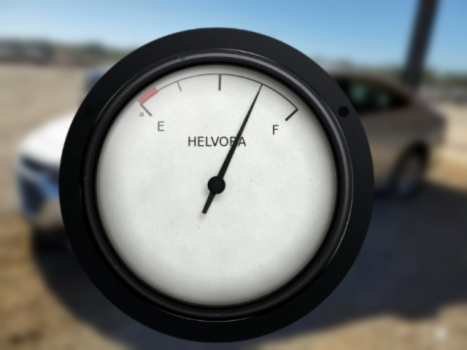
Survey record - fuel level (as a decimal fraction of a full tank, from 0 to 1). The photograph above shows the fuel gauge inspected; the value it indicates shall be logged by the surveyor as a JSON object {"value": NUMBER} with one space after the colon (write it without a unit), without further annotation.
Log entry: {"value": 0.75}
